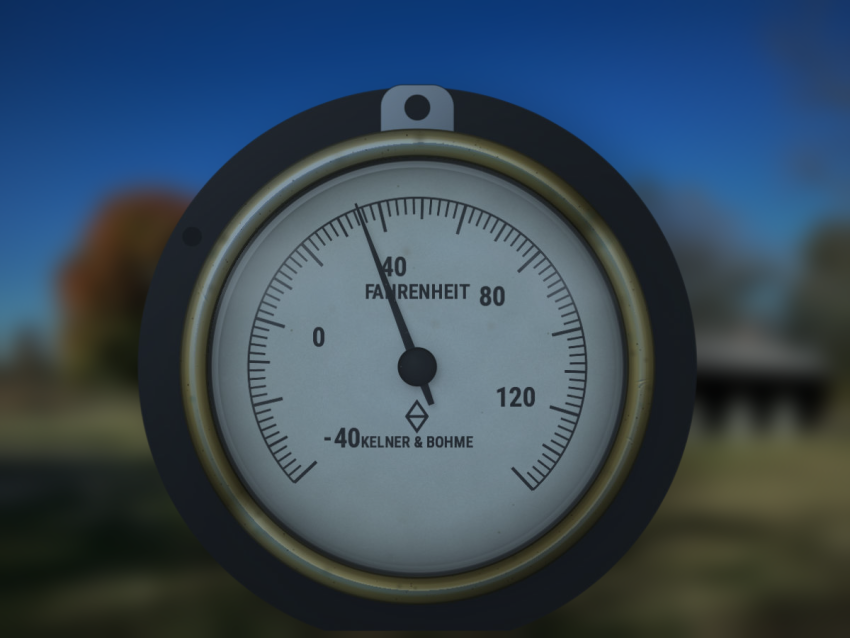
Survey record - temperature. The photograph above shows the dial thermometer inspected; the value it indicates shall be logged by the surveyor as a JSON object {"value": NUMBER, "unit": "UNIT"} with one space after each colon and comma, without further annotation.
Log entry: {"value": 35, "unit": "°F"}
